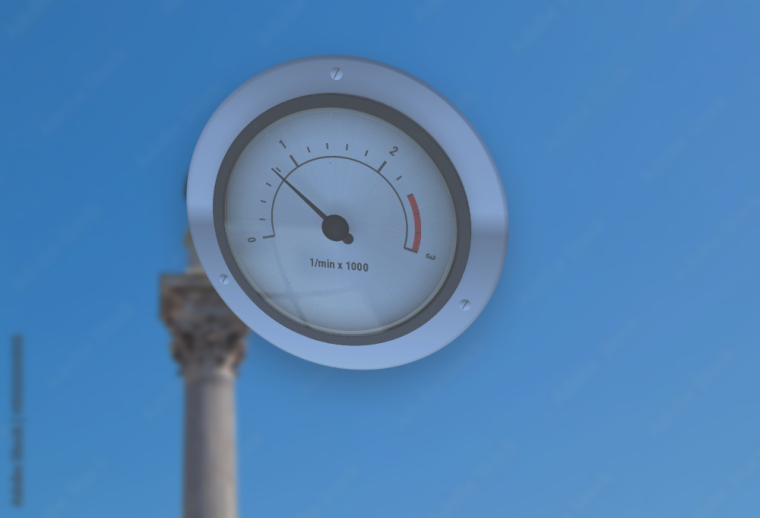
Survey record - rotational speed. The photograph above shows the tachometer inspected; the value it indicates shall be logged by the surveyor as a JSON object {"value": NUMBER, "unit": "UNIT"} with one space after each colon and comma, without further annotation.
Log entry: {"value": 800, "unit": "rpm"}
